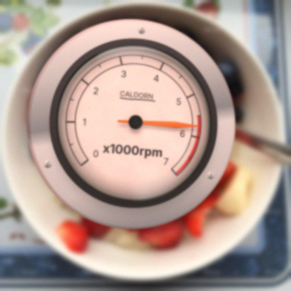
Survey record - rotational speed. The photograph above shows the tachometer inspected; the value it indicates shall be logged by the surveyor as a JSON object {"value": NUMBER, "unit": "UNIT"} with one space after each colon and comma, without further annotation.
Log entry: {"value": 5750, "unit": "rpm"}
